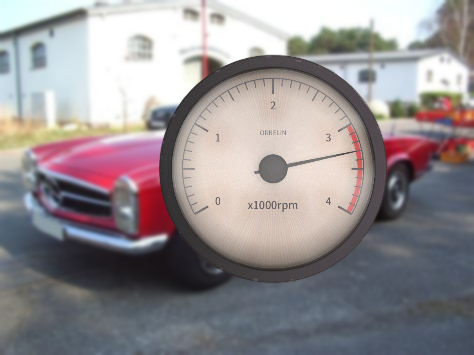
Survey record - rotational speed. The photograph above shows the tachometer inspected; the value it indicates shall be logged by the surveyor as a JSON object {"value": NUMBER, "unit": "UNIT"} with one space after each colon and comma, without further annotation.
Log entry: {"value": 3300, "unit": "rpm"}
